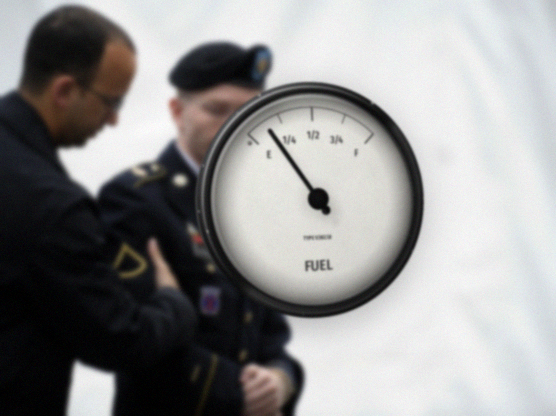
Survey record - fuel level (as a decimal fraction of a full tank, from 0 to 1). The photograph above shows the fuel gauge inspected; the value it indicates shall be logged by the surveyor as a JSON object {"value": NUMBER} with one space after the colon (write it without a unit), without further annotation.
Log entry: {"value": 0.125}
